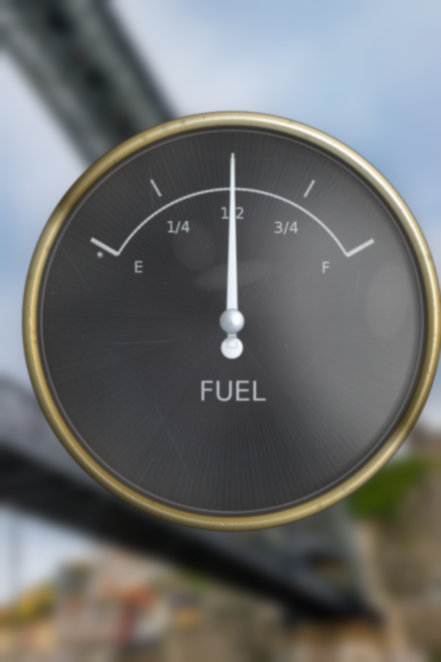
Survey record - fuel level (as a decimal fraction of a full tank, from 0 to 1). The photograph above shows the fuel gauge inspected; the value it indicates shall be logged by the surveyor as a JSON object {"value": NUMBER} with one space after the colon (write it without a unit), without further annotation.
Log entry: {"value": 0.5}
